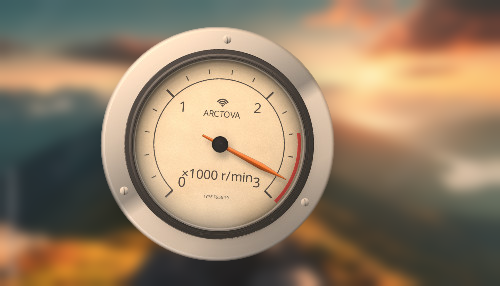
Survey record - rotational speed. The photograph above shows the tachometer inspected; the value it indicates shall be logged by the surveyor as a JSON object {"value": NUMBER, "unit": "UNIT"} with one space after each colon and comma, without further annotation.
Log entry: {"value": 2800, "unit": "rpm"}
